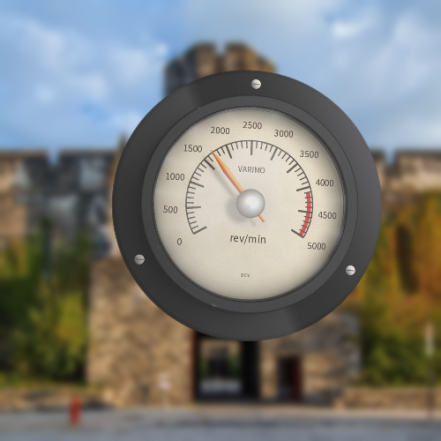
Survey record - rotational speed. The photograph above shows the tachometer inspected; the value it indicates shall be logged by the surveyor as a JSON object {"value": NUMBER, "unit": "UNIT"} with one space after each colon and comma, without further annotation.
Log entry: {"value": 1700, "unit": "rpm"}
